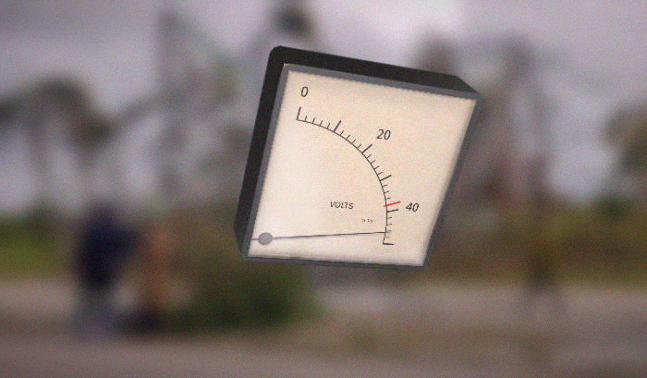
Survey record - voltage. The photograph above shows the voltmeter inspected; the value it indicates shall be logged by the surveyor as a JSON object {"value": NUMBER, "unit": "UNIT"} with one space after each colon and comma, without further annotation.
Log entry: {"value": 46, "unit": "V"}
